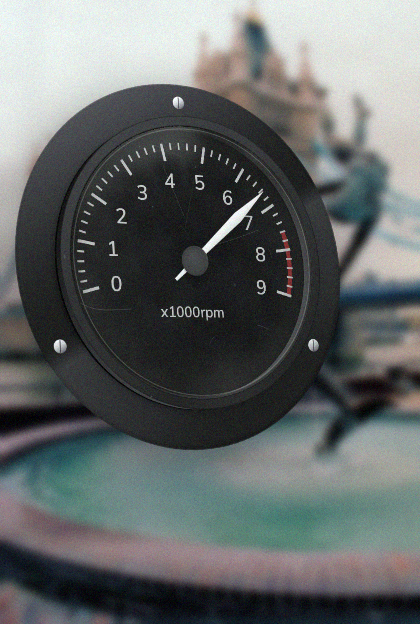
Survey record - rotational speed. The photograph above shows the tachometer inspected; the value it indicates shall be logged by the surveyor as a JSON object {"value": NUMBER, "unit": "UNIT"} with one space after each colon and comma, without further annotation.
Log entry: {"value": 6600, "unit": "rpm"}
